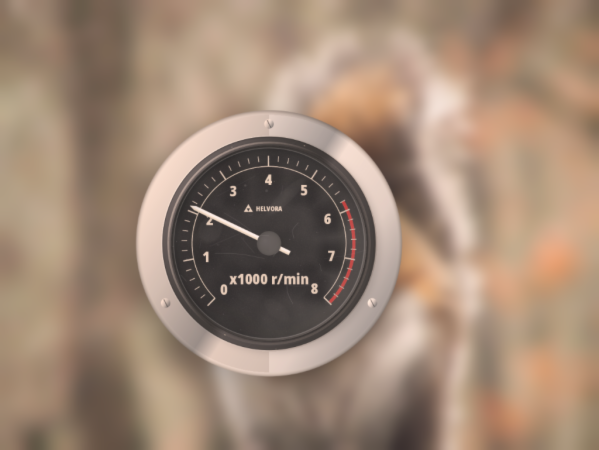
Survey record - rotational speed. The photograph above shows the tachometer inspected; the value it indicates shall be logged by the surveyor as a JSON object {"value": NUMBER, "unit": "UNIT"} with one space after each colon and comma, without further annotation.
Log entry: {"value": 2100, "unit": "rpm"}
